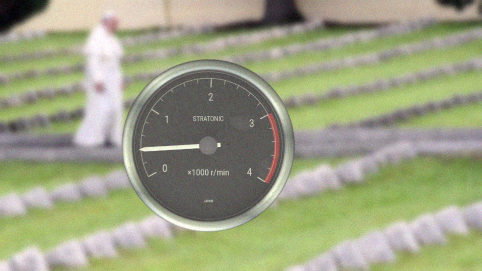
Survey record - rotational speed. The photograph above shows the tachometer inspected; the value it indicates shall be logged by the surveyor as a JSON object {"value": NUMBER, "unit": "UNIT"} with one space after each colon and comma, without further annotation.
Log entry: {"value": 400, "unit": "rpm"}
